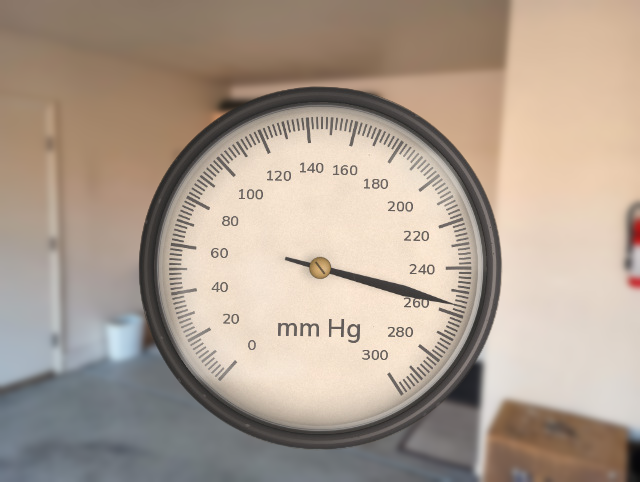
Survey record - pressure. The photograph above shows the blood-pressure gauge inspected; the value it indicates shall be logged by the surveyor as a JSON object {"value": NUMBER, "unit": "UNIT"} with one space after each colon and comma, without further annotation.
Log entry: {"value": 256, "unit": "mmHg"}
